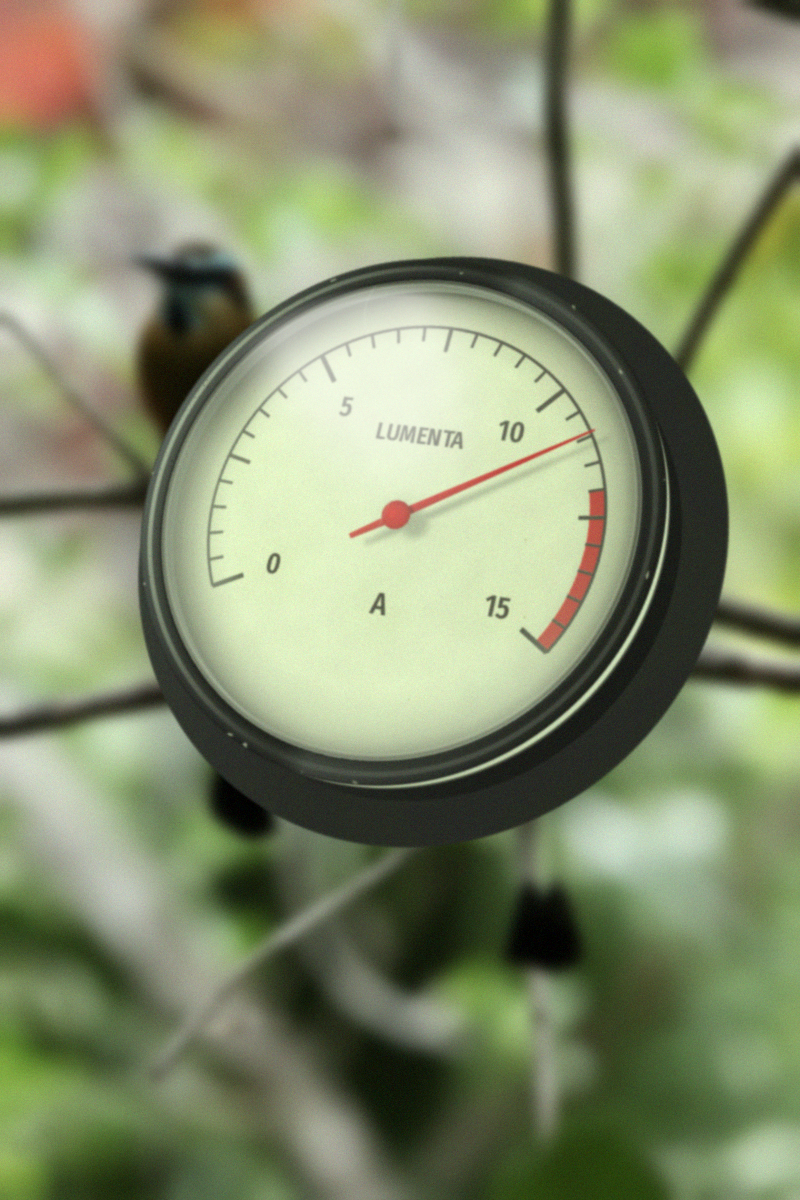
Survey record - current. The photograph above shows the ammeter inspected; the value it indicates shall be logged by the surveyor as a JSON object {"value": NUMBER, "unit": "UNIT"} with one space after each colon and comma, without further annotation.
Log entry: {"value": 11, "unit": "A"}
